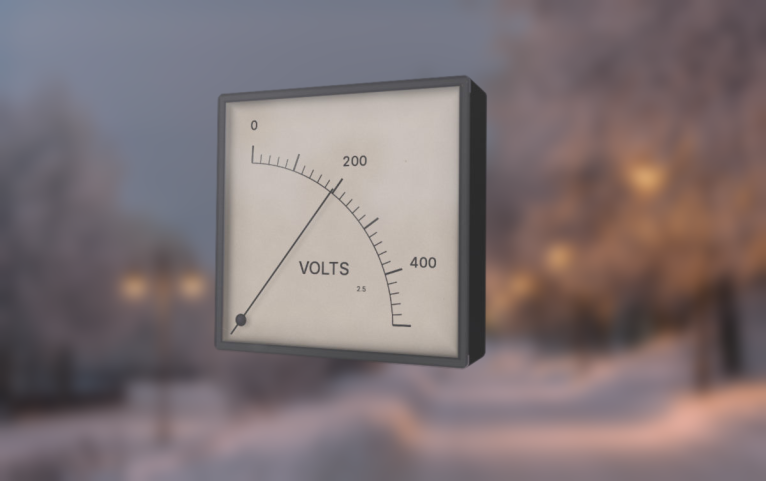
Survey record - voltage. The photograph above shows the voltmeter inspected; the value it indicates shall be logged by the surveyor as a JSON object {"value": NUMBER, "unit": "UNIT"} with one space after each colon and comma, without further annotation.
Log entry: {"value": 200, "unit": "V"}
